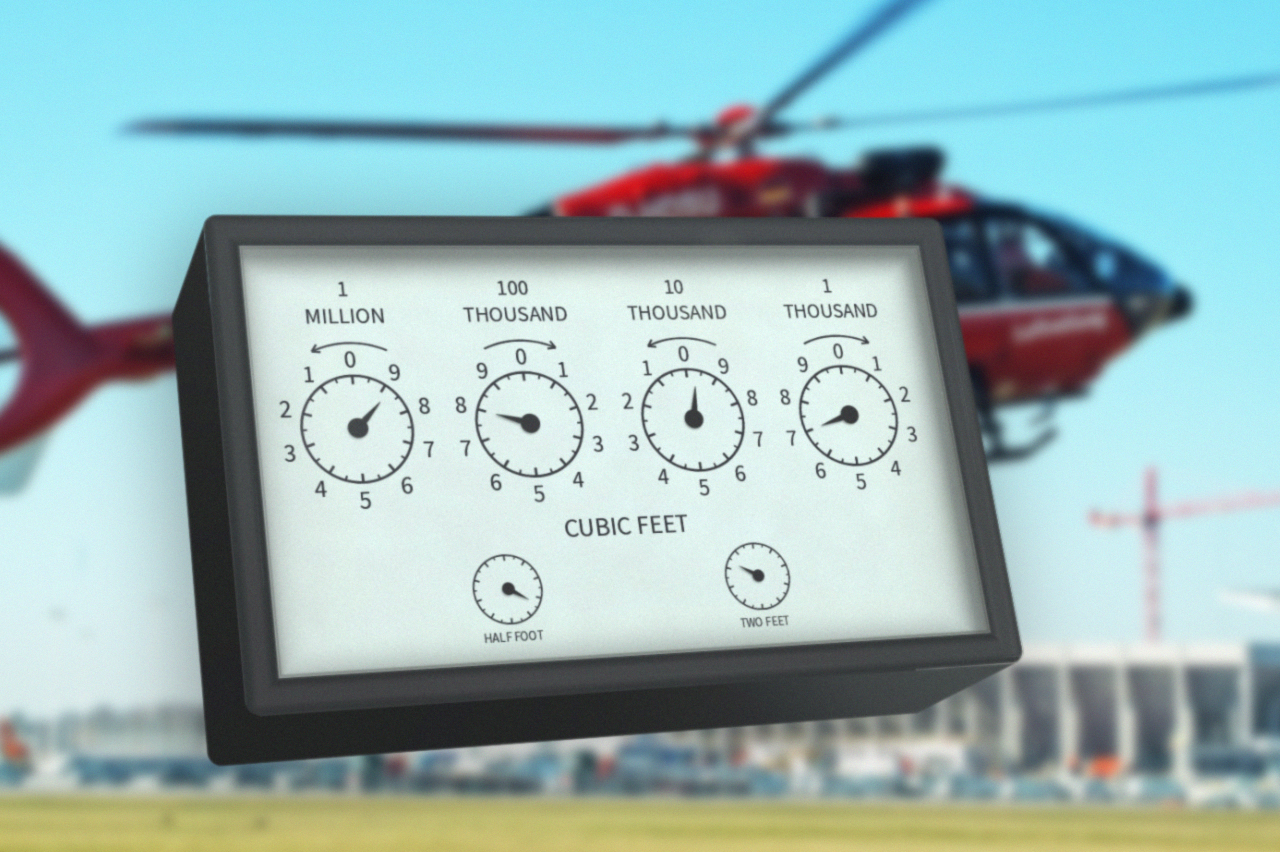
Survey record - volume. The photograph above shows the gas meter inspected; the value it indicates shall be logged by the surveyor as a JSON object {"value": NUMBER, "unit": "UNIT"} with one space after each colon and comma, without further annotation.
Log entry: {"value": 879700, "unit": "ft³"}
